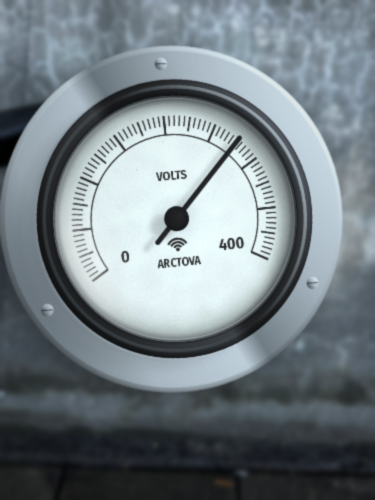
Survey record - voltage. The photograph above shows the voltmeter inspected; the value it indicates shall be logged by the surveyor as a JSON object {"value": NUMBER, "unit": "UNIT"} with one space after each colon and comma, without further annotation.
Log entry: {"value": 275, "unit": "V"}
